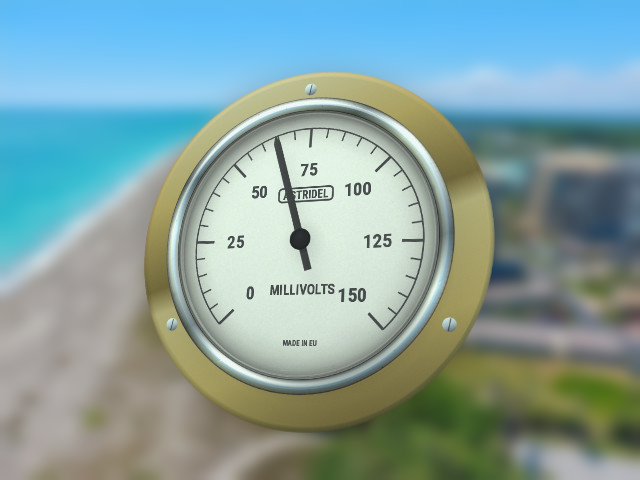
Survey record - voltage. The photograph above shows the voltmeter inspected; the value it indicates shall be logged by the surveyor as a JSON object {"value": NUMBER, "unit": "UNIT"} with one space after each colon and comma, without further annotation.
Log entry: {"value": 65, "unit": "mV"}
